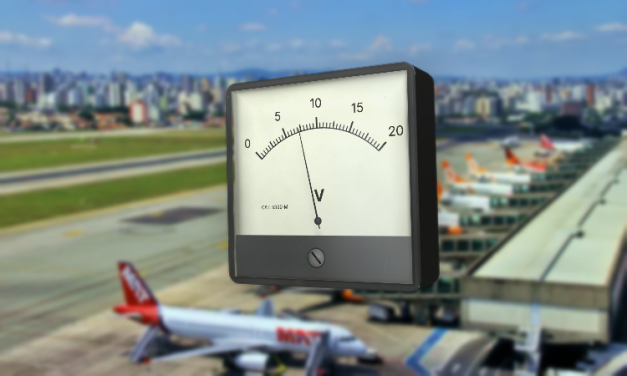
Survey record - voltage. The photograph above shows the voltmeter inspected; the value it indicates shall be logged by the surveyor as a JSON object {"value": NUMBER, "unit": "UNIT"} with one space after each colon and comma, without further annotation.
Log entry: {"value": 7.5, "unit": "V"}
